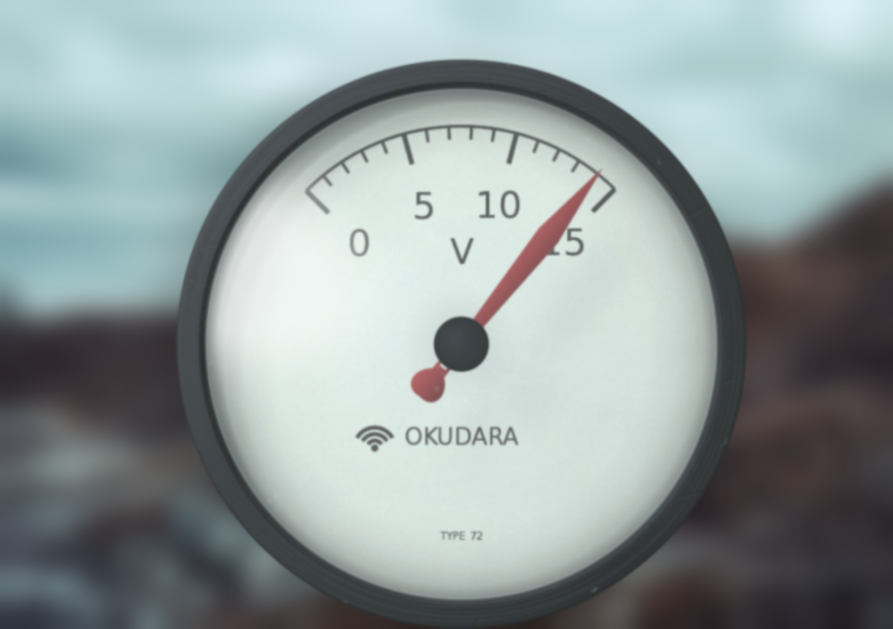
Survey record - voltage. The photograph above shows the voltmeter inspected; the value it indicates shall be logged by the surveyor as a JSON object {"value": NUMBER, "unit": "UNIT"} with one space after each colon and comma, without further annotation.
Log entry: {"value": 14, "unit": "V"}
